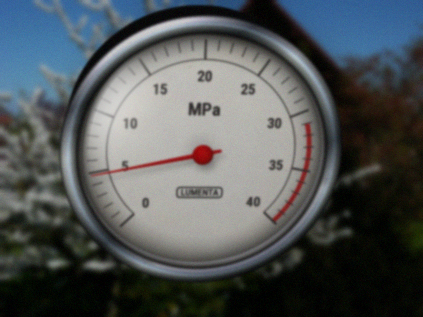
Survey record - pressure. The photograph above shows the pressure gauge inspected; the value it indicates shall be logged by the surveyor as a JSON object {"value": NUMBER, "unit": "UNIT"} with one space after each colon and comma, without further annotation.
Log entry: {"value": 5, "unit": "MPa"}
